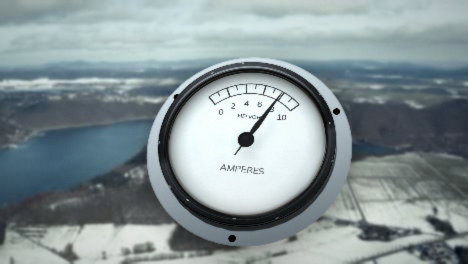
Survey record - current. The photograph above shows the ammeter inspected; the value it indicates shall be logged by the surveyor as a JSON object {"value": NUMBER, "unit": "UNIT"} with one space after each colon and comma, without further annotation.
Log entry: {"value": 8, "unit": "A"}
